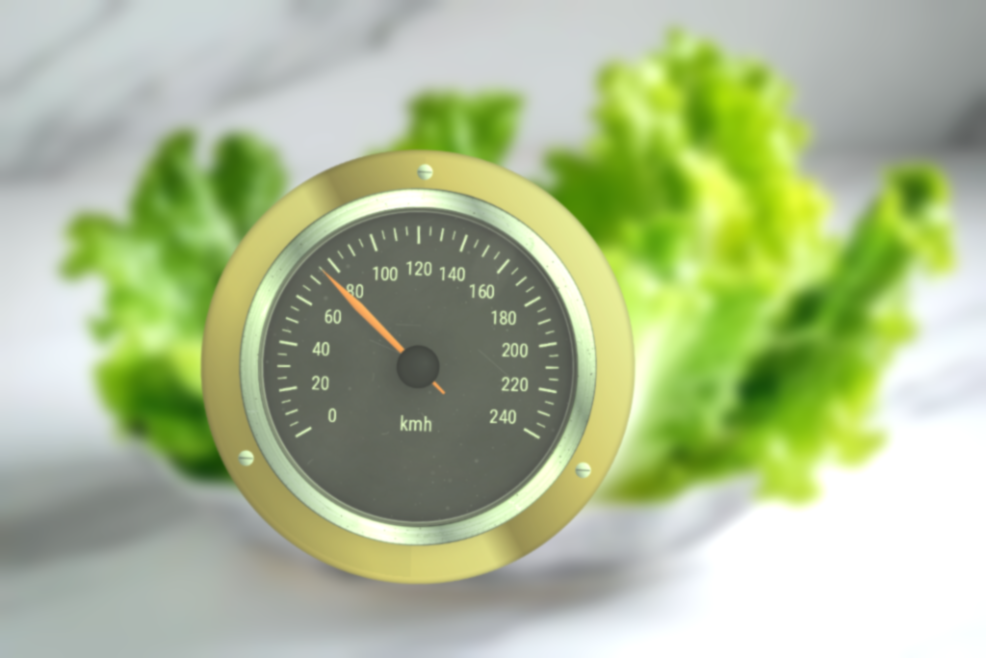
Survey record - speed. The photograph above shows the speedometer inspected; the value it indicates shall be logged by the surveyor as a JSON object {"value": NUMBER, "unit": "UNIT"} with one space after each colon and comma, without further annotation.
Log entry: {"value": 75, "unit": "km/h"}
